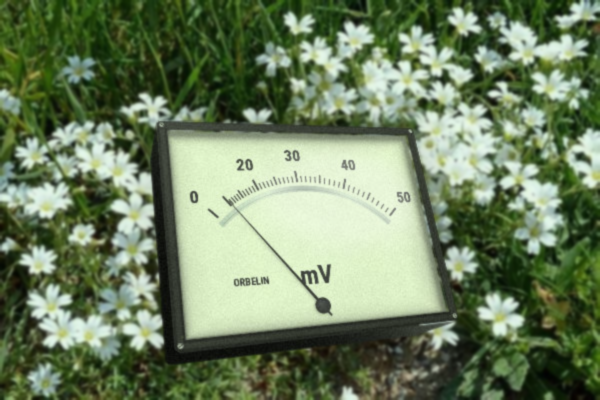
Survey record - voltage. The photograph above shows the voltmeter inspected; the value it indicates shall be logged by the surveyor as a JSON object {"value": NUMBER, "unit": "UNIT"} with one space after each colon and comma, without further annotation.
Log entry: {"value": 10, "unit": "mV"}
